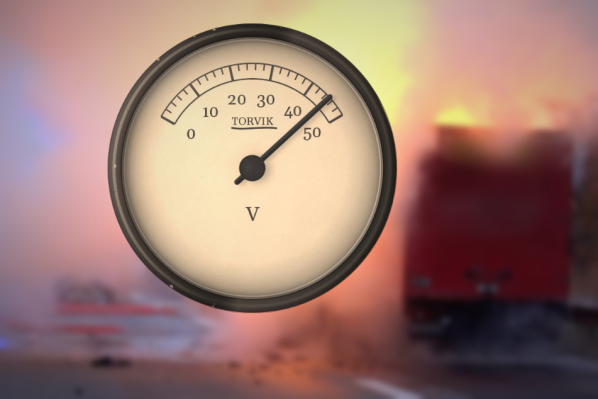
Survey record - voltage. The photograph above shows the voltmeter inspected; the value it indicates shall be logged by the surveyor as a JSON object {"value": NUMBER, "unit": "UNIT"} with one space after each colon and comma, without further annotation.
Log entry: {"value": 45, "unit": "V"}
